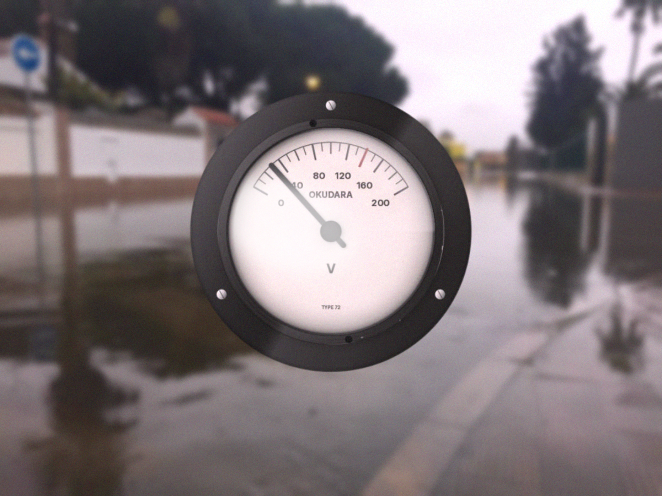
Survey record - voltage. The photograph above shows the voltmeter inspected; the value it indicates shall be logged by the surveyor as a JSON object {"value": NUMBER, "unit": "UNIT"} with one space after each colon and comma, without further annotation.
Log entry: {"value": 30, "unit": "V"}
